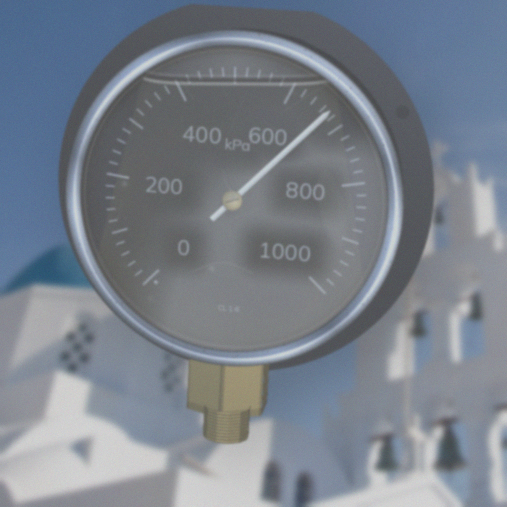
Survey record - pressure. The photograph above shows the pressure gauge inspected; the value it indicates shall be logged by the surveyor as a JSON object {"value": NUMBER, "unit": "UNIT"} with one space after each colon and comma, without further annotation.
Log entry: {"value": 670, "unit": "kPa"}
